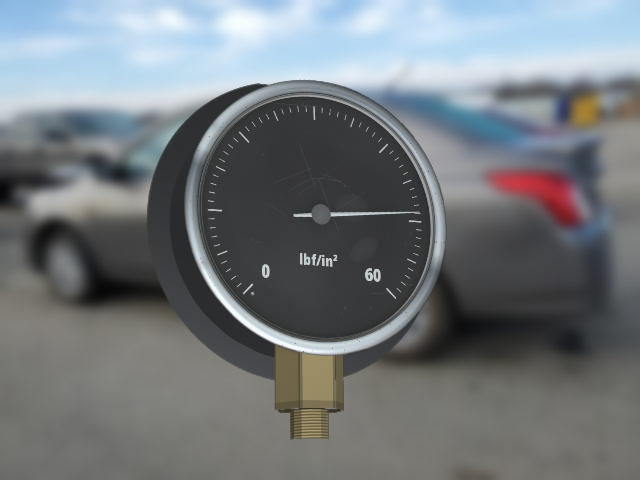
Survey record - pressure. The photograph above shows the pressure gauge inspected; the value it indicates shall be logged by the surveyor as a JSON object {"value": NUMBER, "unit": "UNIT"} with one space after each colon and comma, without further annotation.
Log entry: {"value": 49, "unit": "psi"}
